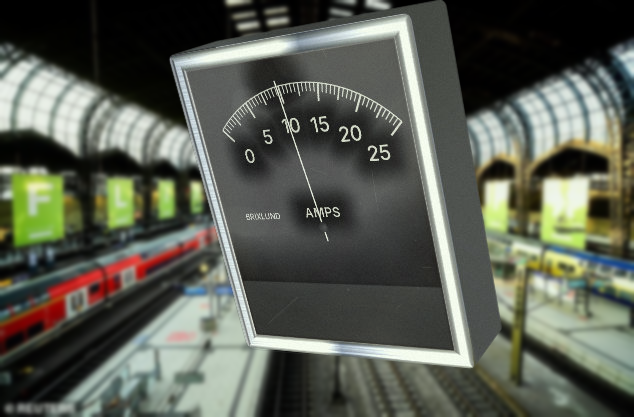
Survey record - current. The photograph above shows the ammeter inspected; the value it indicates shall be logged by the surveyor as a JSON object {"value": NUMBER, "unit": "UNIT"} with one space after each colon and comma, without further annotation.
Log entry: {"value": 10, "unit": "A"}
